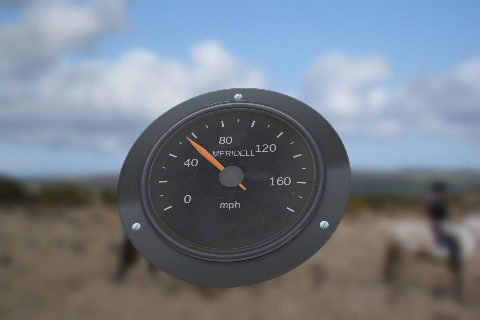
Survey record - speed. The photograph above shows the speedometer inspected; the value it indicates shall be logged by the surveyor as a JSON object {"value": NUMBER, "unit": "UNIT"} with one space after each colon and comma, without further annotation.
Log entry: {"value": 55, "unit": "mph"}
